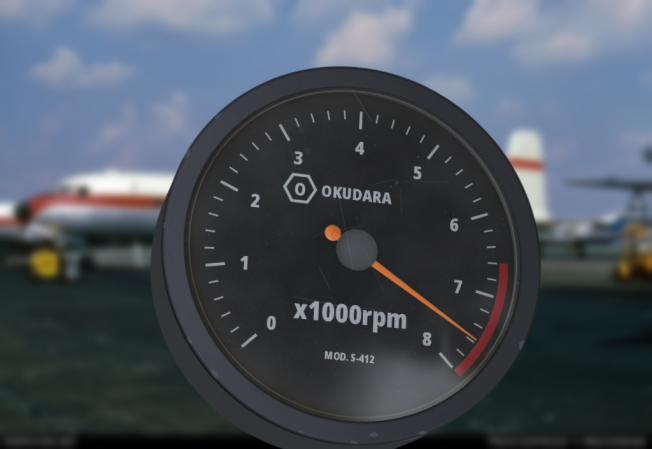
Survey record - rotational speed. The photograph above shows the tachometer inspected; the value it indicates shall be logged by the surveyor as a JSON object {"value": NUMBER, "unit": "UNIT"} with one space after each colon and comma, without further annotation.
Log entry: {"value": 7600, "unit": "rpm"}
